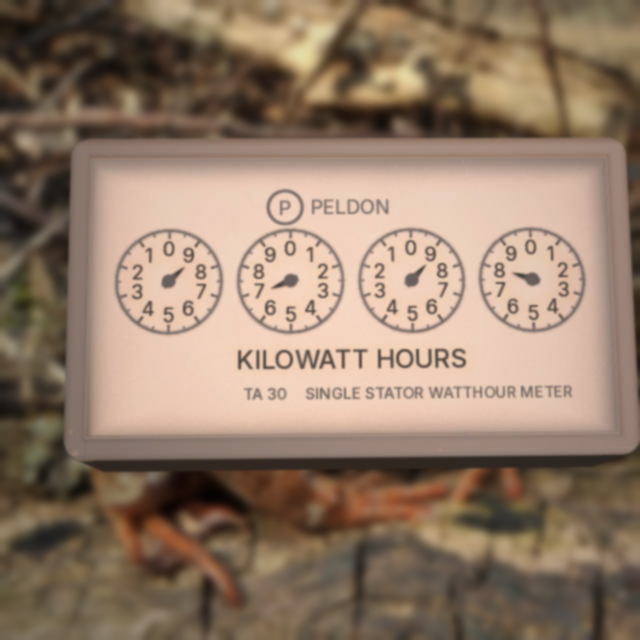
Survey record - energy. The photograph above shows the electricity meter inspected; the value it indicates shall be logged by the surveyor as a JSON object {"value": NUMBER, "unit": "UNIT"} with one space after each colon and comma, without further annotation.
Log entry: {"value": 8688, "unit": "kWh"}
